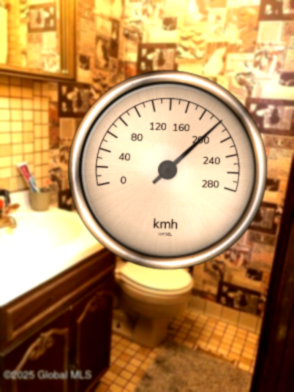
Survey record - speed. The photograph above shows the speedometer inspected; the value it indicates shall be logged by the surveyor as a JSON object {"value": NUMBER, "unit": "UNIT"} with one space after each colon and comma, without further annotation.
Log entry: {"value": 200, "unit": "km/h"}
